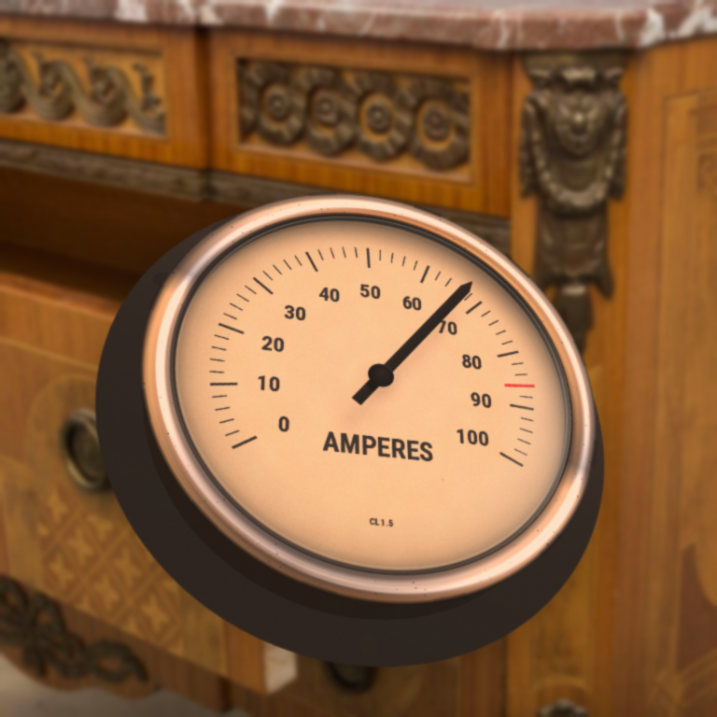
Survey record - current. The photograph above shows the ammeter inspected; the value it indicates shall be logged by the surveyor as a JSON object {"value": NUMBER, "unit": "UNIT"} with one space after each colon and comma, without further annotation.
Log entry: {"value": 67, "unit": "A"}
